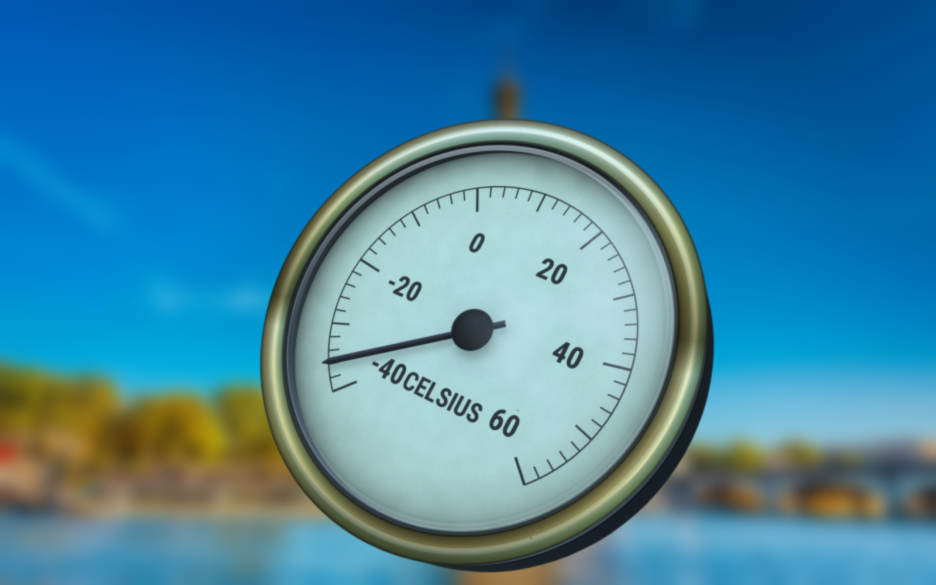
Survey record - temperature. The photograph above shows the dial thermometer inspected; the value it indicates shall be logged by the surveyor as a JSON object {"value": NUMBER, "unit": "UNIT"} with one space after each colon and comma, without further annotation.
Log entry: {"value": -36, "unit": "°C"}
